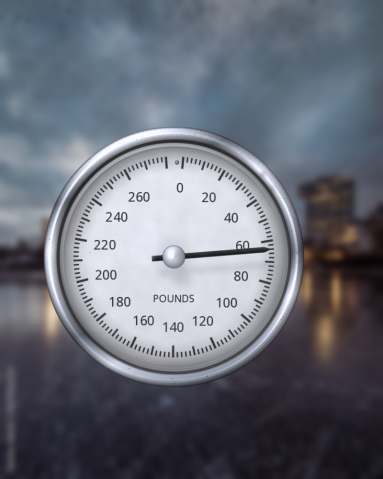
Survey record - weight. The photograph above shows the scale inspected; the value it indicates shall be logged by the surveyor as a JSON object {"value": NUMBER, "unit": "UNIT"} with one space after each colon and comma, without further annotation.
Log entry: {"value": 64, "unit": "lb"}
